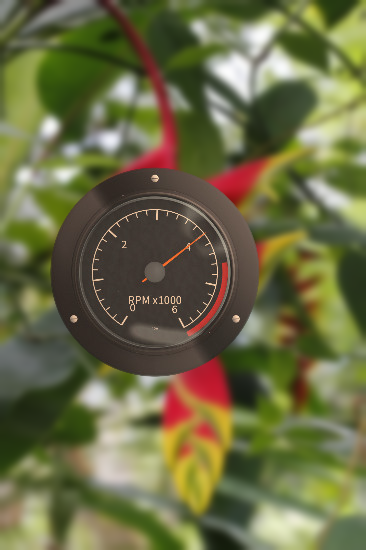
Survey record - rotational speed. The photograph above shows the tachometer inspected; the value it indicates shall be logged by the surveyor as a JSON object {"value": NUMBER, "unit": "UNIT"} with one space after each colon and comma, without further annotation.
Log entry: {"value": 4000, "unit": "rpm"}
